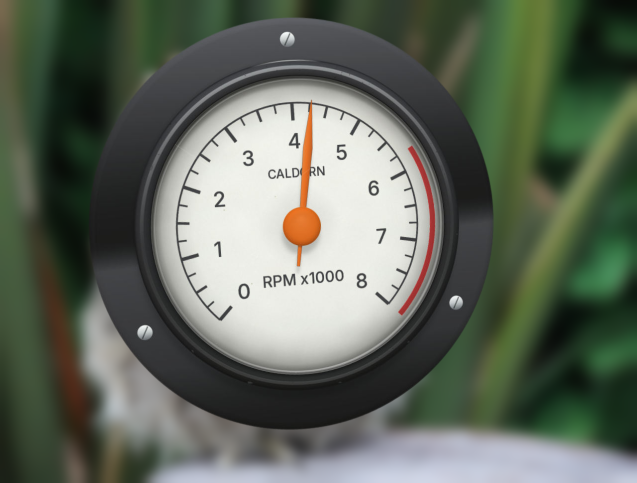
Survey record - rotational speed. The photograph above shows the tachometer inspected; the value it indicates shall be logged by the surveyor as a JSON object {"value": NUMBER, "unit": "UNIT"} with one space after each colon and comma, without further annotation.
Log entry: {"value": 4250, "unit": "rpm"}
